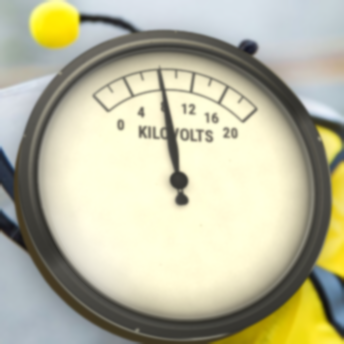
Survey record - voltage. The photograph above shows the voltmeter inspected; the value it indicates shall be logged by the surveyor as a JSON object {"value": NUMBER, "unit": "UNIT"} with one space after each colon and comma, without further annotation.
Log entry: {"value": 8, "unit": "kV"}
